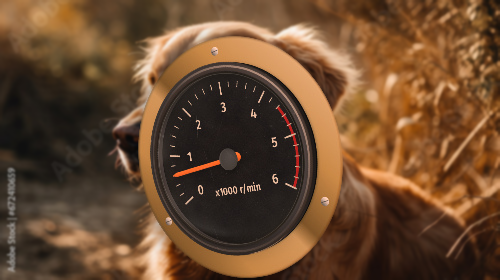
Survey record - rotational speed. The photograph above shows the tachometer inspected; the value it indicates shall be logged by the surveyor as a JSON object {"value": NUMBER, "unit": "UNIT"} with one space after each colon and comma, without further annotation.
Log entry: {"value": 600, "unit": "rpm"}
